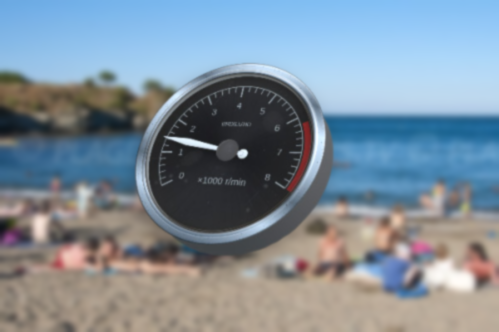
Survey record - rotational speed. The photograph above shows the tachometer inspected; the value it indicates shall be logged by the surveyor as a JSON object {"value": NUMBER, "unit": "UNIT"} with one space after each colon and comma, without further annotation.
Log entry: {"value": 1400, "unit": "rpm"}
